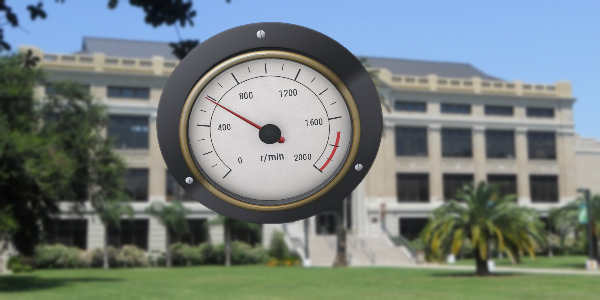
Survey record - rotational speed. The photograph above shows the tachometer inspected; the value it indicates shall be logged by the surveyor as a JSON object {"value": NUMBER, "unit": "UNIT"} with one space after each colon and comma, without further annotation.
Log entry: {"value": 600, "unit": "rpm"}
